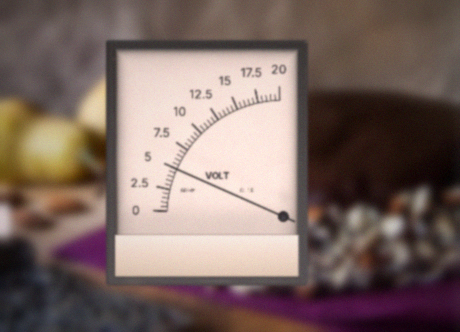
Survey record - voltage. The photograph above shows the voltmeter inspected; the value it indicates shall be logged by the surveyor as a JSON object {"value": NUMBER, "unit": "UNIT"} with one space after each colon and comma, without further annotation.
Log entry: {"value": 5, "unit": "V"}
